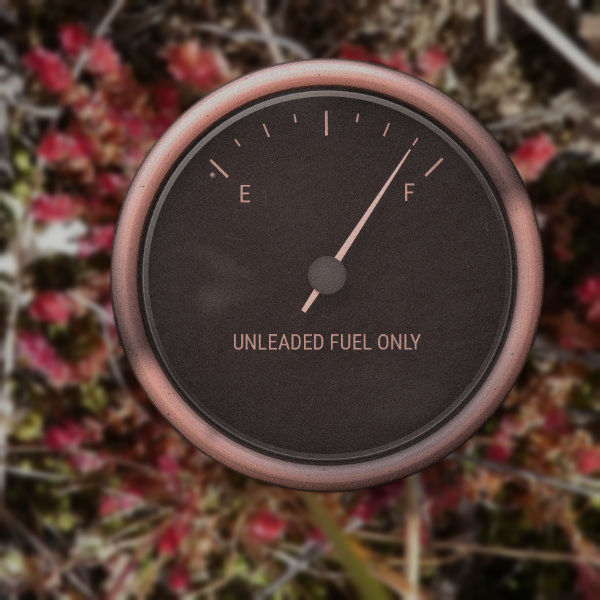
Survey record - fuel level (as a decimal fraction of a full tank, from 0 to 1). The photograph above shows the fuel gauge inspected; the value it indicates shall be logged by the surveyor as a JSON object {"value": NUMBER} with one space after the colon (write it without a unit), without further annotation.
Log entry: {"value": 0.875}
